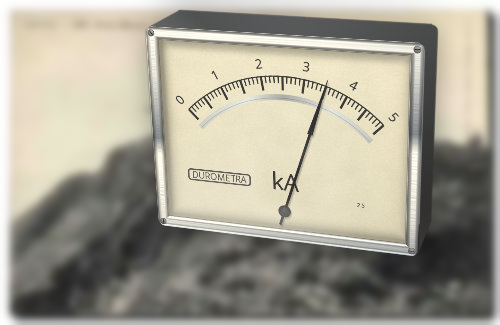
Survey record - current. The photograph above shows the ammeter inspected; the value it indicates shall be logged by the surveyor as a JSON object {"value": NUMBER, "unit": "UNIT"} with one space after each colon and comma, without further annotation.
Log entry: {"value": 3.5, "unit": "kA"}
